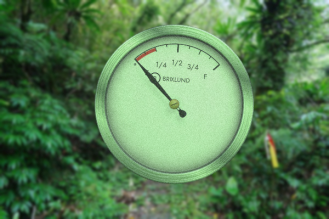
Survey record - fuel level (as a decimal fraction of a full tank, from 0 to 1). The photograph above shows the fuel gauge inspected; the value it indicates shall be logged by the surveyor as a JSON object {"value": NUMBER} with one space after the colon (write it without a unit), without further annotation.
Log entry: {"value": 0}
